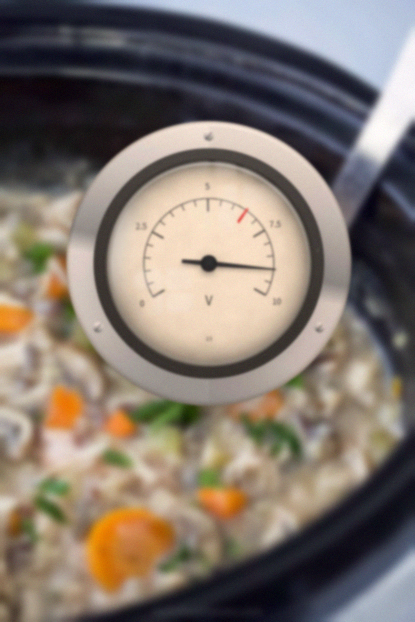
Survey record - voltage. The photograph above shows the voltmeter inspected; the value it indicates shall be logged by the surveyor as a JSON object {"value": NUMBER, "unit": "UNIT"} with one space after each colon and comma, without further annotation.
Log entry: {"value": 9, "unit": "V"}
